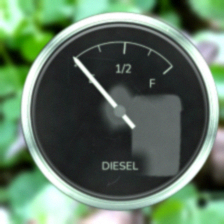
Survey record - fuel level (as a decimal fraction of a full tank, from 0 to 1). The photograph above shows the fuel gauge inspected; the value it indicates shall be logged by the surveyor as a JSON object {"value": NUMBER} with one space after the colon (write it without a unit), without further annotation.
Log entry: {"value": 0}
